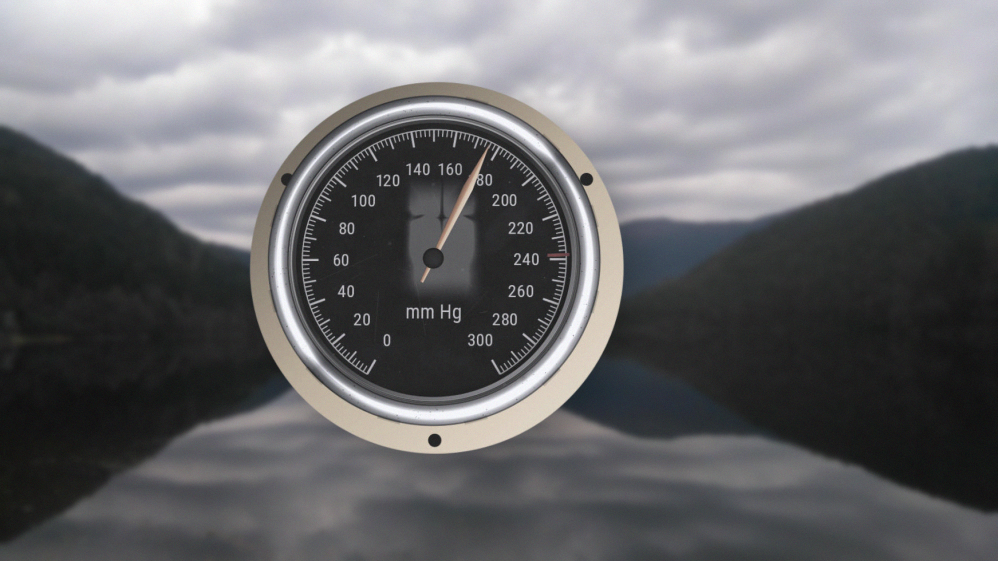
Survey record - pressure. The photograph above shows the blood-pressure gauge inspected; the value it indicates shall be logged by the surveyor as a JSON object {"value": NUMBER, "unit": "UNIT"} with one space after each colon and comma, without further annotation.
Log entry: {"value": 176, "unit": "mmHg"}
